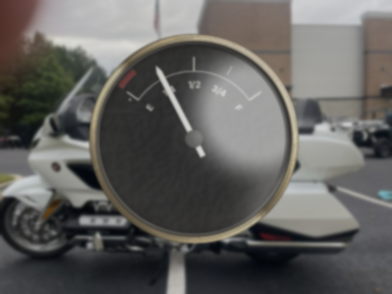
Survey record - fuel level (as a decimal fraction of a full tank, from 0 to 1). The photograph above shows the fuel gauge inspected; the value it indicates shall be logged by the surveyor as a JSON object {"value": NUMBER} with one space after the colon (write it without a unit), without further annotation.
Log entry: {"value": 0.25}
